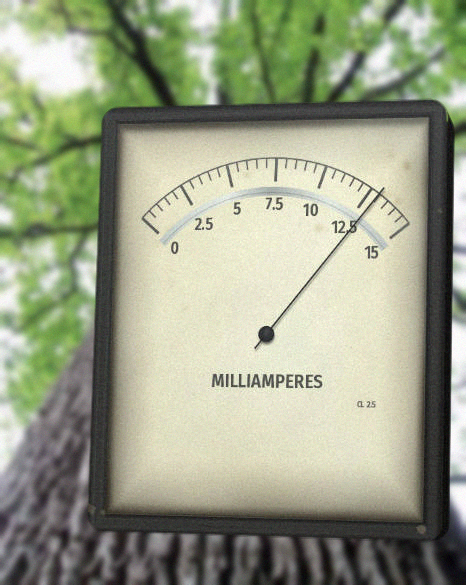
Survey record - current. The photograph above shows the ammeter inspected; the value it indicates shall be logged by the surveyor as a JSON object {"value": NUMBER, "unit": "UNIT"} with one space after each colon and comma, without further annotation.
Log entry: {"value": 13, "unit": "mA"}
